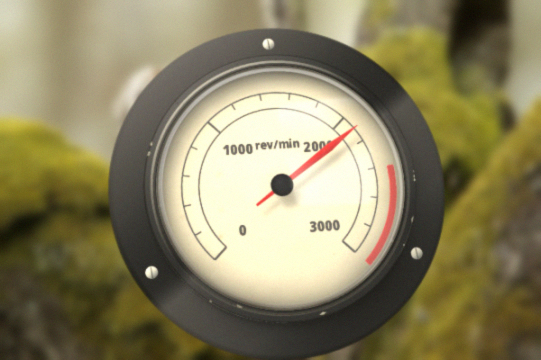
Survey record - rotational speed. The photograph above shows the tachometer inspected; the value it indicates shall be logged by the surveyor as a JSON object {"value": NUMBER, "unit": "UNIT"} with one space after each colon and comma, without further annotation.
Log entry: {"value": 2100, "unit": "rpm"}
